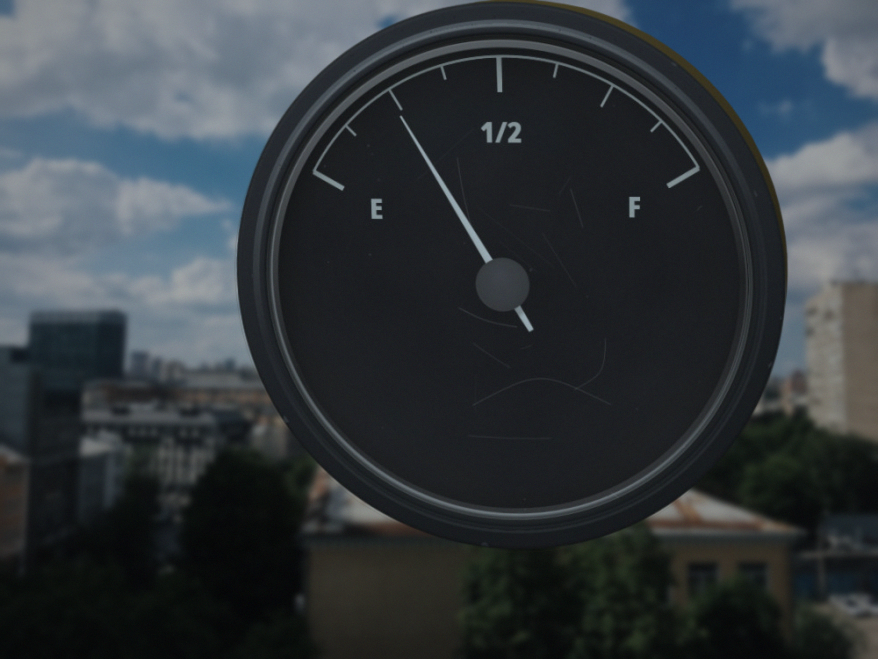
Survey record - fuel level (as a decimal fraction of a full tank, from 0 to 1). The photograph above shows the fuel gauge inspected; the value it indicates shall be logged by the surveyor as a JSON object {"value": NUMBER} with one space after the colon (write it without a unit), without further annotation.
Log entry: {"value": 0.25}
